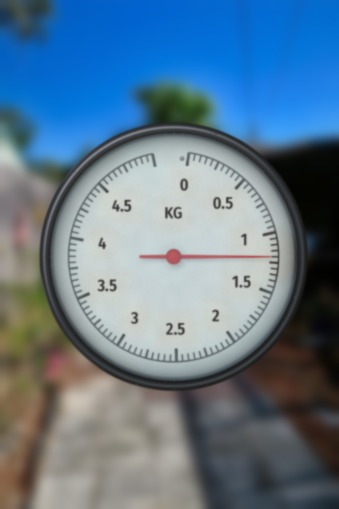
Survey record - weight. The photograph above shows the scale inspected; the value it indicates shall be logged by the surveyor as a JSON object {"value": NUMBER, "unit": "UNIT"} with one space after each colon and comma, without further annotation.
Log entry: {"value": 1.2, "unit": "kg"}
